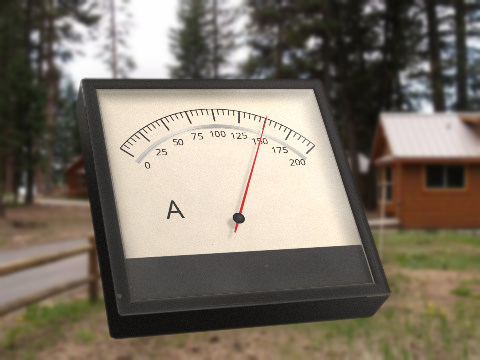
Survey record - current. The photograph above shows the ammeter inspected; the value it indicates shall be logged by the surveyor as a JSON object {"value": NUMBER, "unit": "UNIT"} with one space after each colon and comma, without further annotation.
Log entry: {"value": 150, "unit": "A"}
